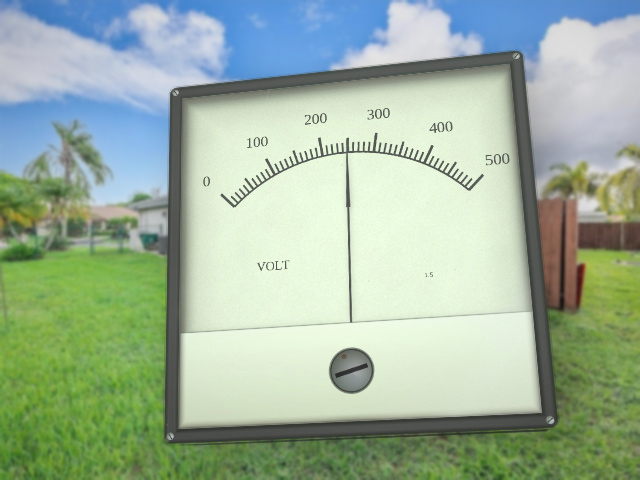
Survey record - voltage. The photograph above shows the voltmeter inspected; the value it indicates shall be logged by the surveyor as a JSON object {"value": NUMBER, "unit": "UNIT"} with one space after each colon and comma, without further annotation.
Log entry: {"value": 250, "unit": "V"}
